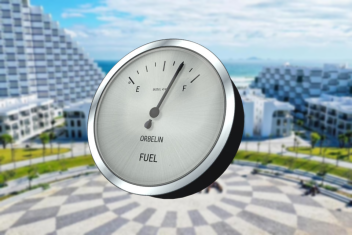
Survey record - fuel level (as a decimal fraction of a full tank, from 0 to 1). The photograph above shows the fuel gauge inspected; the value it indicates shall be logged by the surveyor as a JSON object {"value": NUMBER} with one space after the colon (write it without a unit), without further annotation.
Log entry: {"value": 0.75}
